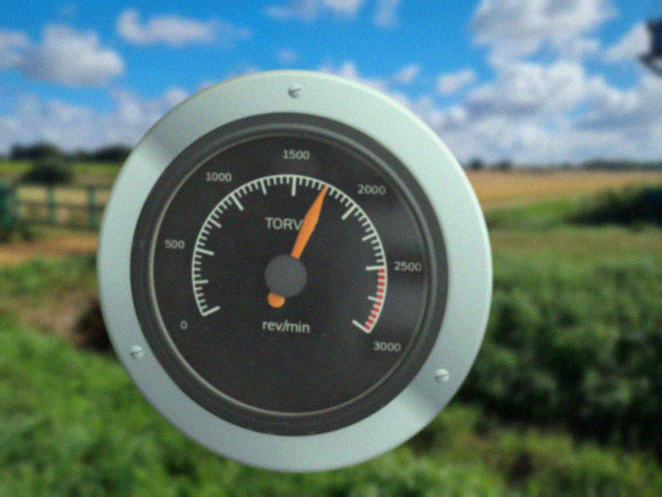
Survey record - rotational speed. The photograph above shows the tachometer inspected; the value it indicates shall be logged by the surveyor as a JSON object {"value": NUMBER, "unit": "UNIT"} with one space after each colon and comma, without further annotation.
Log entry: {"value": 1750, "unit": "rpm"}
